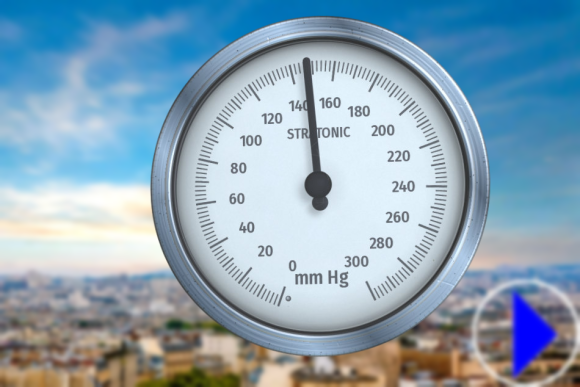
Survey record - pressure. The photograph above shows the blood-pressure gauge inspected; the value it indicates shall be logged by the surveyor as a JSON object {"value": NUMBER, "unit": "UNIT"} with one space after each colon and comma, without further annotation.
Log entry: {"value": 148, "unit": "mmHg"}
